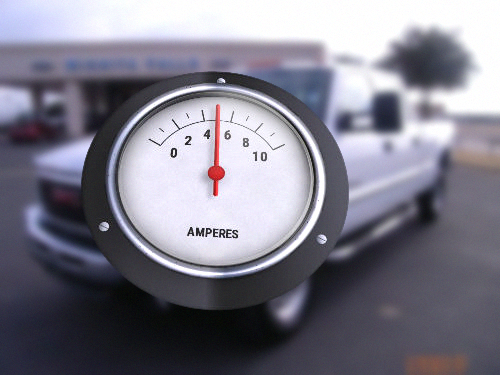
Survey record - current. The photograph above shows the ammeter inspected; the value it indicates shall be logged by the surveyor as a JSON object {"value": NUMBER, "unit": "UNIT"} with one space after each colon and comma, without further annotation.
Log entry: {"value": 5, "unit": "A"}
